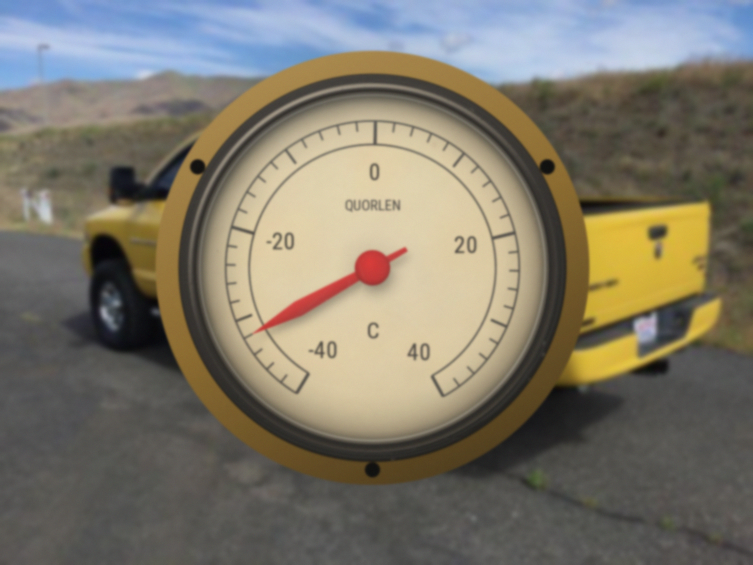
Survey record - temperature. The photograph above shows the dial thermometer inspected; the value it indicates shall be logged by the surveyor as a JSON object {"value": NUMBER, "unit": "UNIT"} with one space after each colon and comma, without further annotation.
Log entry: {"value": -32, "unit": "°C"}
